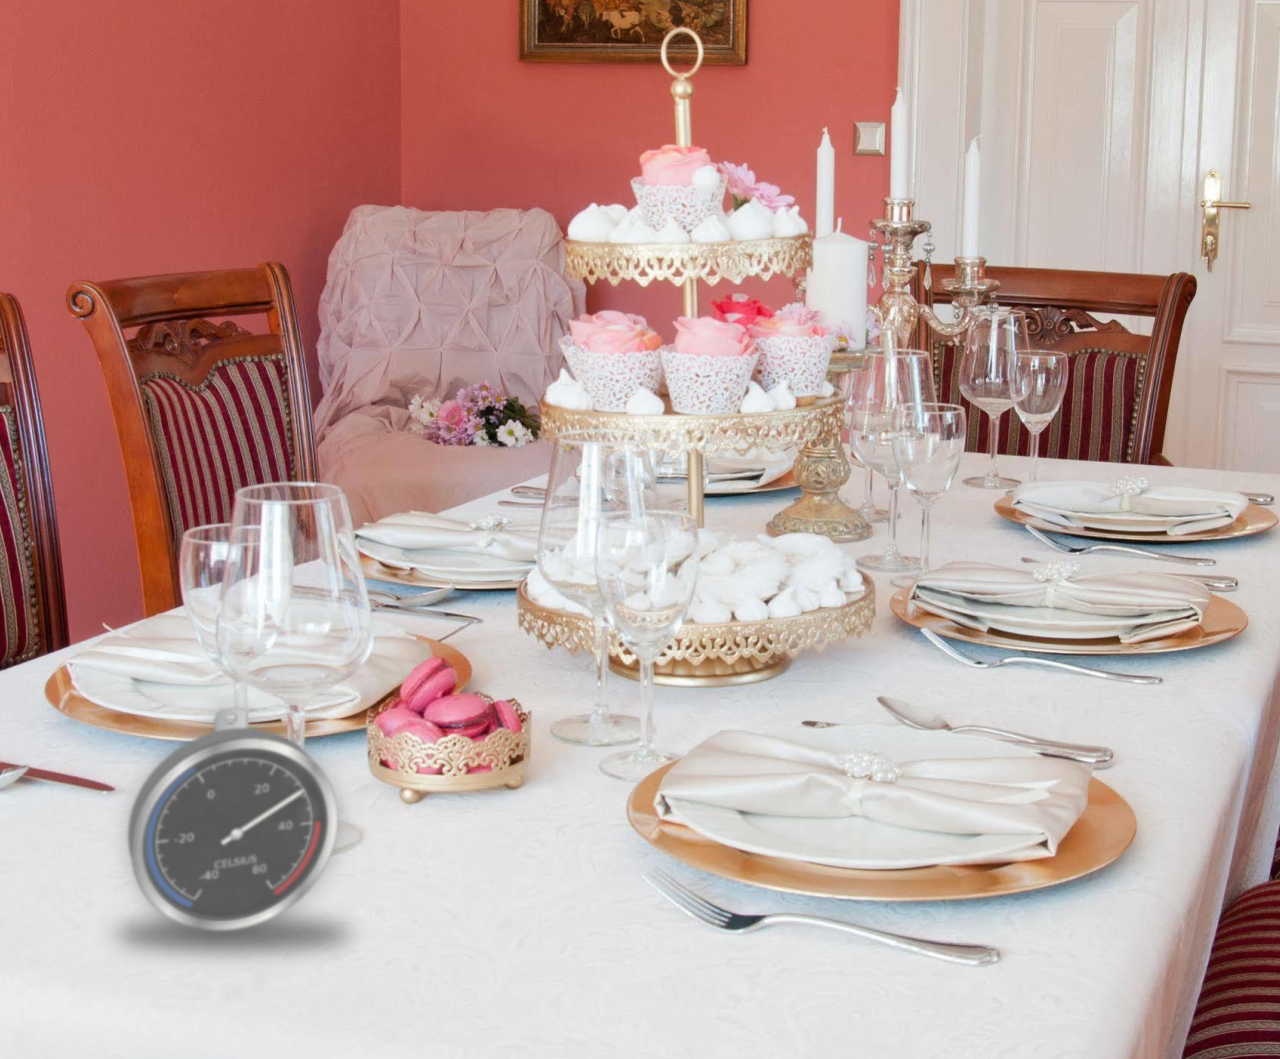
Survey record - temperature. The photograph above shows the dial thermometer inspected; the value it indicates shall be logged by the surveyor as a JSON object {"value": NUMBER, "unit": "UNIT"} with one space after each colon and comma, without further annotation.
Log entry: {"value": 30, "unit": "°C"}
